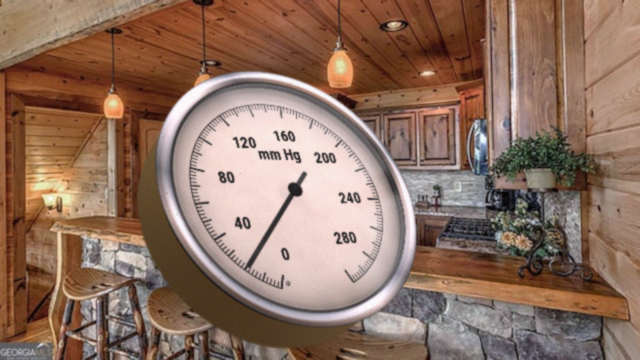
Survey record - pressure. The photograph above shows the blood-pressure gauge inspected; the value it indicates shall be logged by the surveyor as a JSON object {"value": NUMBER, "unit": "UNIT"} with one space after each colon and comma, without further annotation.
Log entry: {"value": 20, "unit": "mmHg"}
